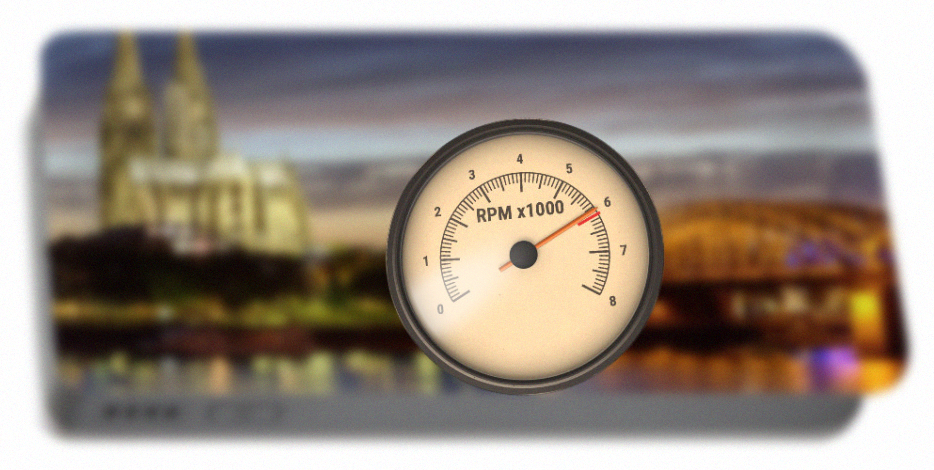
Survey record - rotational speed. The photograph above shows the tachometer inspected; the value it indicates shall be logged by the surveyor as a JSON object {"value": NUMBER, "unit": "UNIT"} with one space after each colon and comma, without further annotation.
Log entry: {"value": 6000, "unit": "rpm"}
